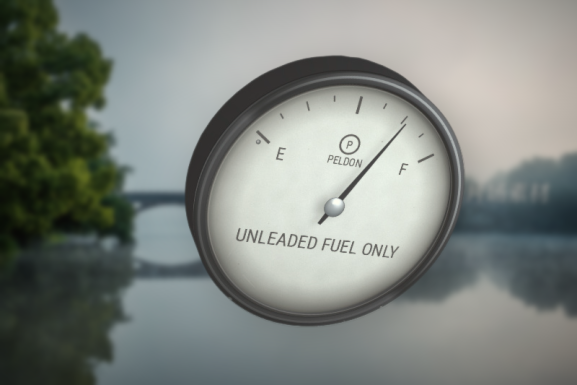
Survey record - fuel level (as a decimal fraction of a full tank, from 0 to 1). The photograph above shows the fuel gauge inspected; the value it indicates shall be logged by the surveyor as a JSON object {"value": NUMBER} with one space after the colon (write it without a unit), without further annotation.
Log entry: {"value": 0.75}
